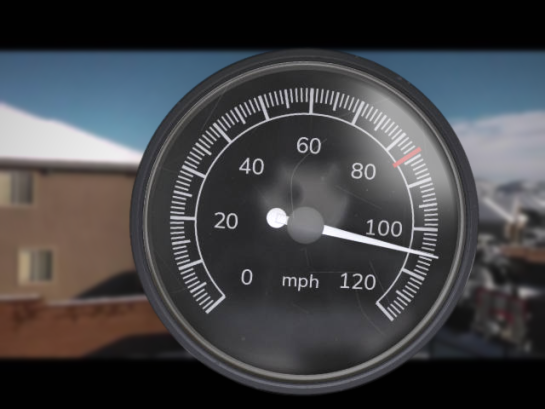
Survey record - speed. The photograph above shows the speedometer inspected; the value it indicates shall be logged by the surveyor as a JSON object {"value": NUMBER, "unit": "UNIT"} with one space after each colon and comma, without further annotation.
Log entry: {"value": 105, "unit": "mph"}
